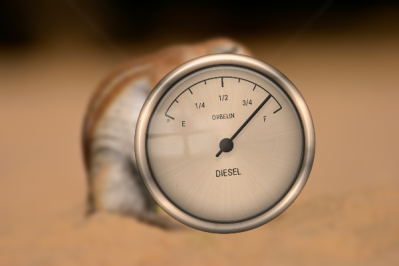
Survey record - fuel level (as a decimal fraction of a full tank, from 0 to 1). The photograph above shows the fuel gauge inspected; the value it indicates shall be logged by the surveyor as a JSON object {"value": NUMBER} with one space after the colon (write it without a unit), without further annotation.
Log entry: {"value": 0.875}
